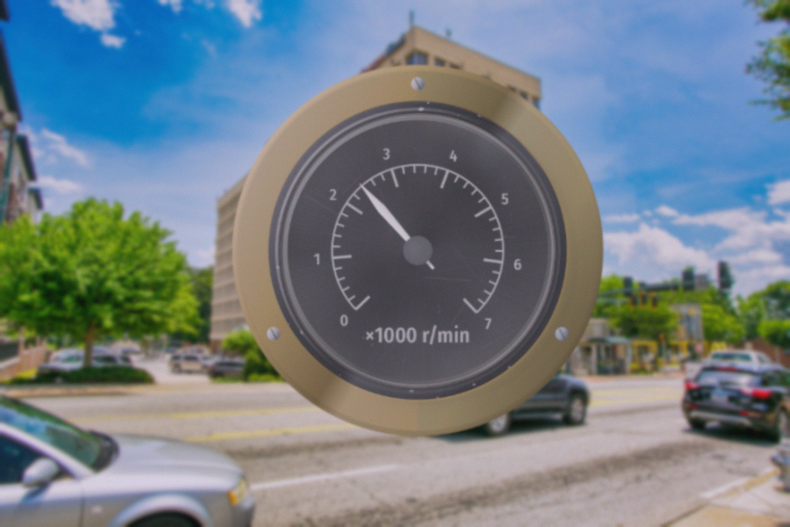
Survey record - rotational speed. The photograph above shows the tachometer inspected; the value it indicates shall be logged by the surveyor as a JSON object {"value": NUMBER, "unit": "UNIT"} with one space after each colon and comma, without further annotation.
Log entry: {"value": 2400, "unit": "rpm"}
